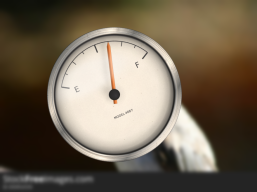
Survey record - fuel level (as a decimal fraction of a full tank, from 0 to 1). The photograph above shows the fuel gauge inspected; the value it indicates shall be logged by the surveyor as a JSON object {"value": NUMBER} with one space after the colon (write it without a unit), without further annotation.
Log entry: {"value": 0.625}
